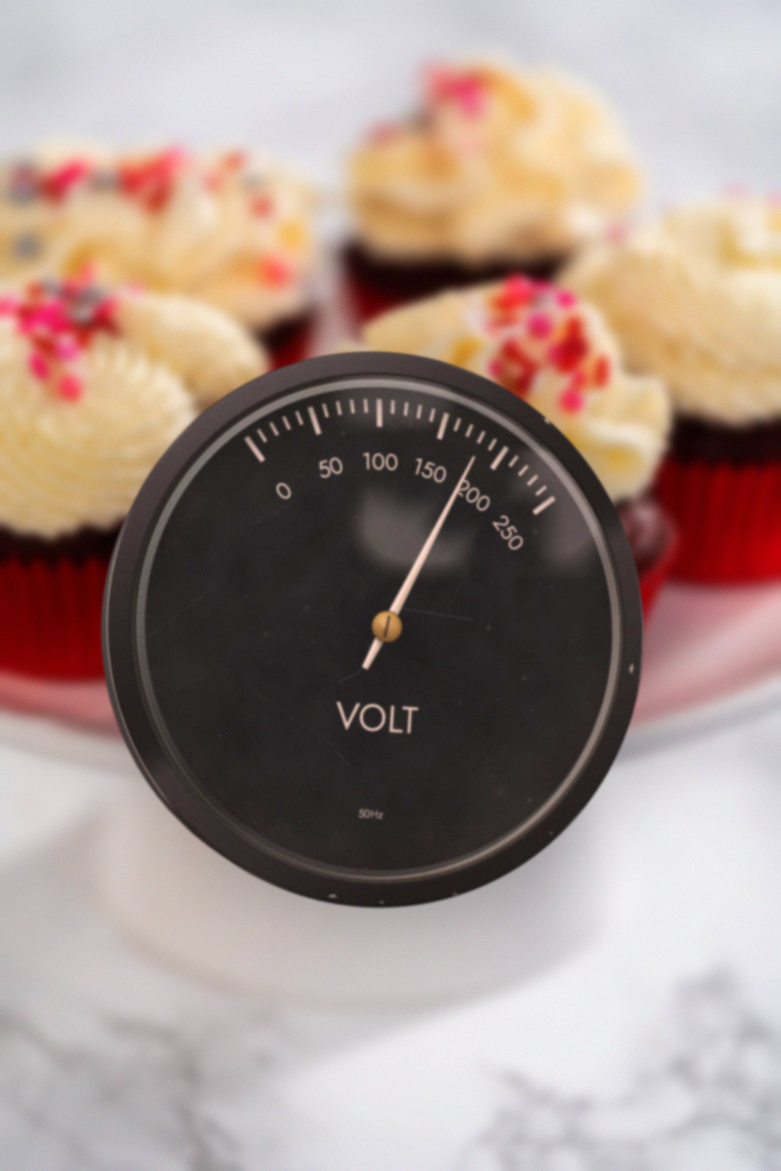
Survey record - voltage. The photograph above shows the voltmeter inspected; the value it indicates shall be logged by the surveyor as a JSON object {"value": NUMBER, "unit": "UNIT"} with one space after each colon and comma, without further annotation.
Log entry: {"value": 180, "unit": "V"}
